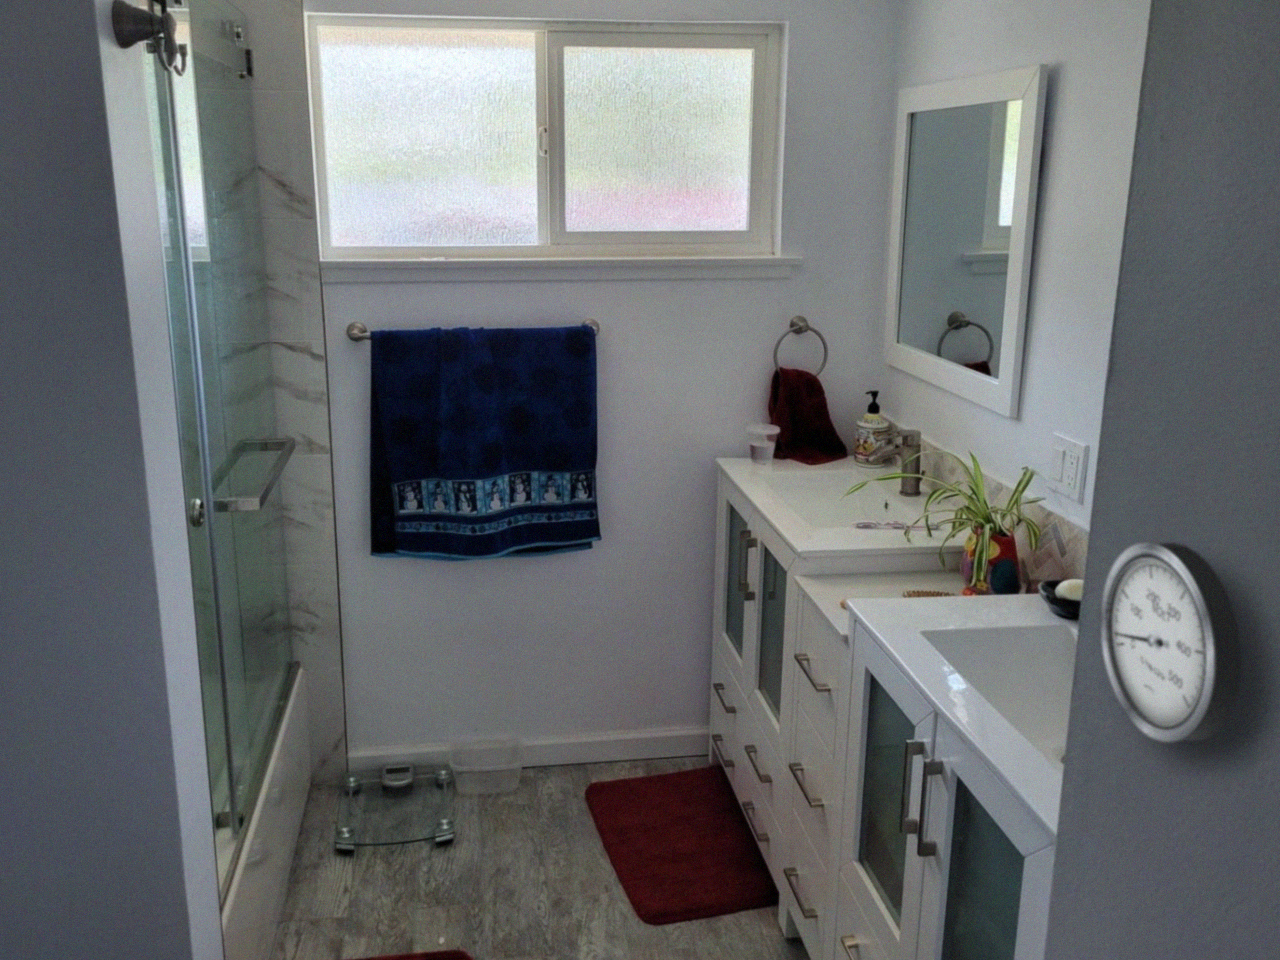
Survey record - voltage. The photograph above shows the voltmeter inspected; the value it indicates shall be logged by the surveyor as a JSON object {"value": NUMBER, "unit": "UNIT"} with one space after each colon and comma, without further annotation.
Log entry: {"value": 20, "unit": "V"}
